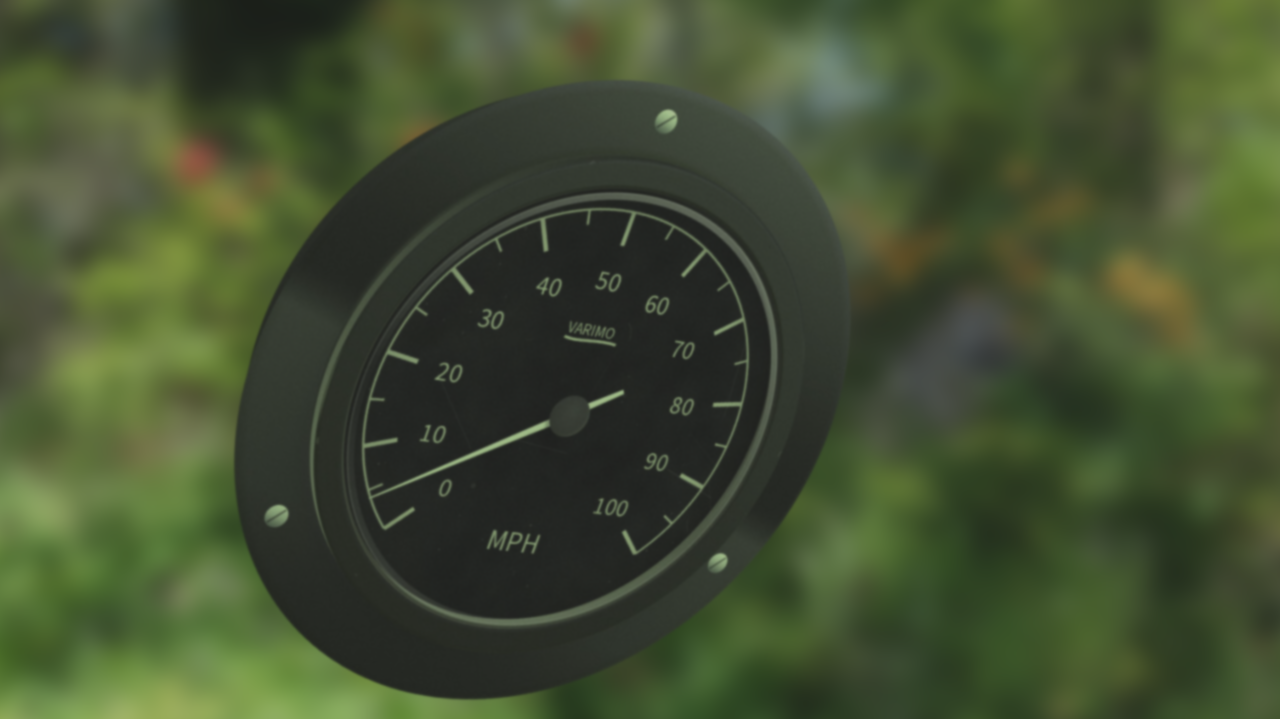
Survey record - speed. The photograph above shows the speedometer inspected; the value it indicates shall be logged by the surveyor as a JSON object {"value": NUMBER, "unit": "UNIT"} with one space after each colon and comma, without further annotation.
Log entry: {"value": 5, "unit": "mph"}
